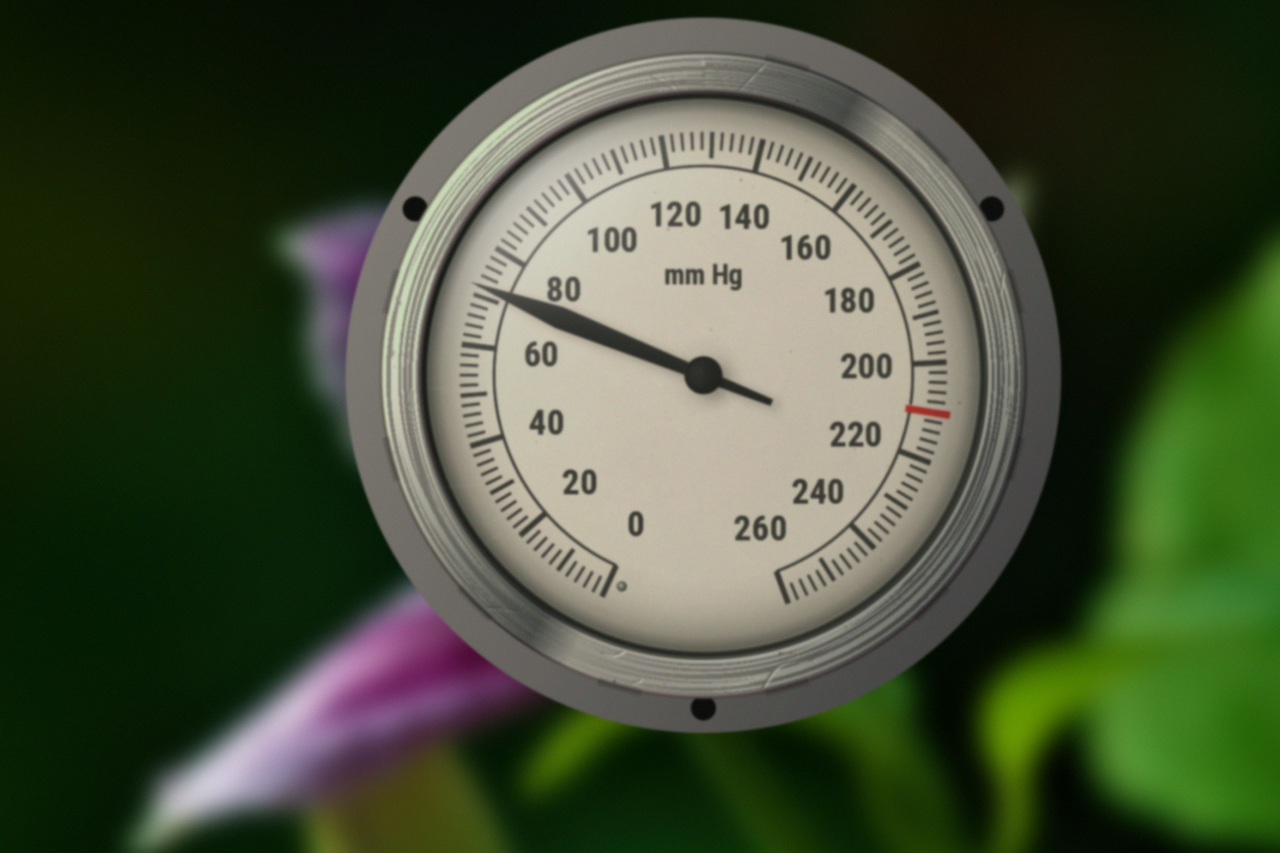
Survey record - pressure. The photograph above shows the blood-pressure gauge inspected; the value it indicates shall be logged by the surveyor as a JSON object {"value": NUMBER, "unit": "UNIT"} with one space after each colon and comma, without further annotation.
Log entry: {"value": 72, "unit": "mmHg"}
